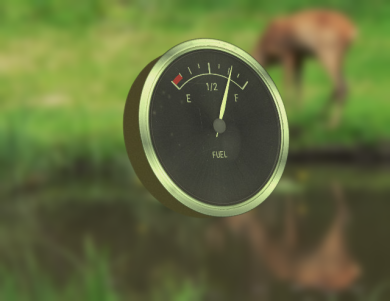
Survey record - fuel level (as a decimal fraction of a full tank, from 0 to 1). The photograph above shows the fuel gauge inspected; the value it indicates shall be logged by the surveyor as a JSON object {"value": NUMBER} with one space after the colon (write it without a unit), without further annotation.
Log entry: {"value": 0.75}
